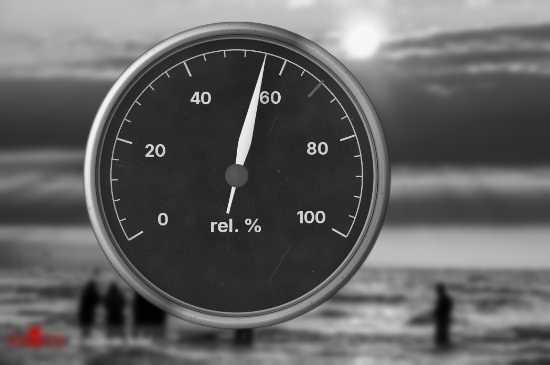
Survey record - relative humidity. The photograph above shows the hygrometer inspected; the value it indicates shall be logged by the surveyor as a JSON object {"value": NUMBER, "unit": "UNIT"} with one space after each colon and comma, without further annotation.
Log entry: {"value": 56, "unit": "%"}
